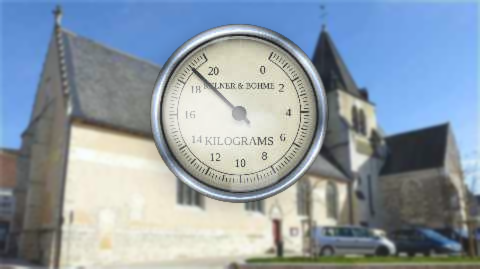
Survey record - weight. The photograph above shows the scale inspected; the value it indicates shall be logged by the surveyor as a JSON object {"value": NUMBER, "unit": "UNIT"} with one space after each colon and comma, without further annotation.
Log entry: {"value": 19, "unit": "kg"}
